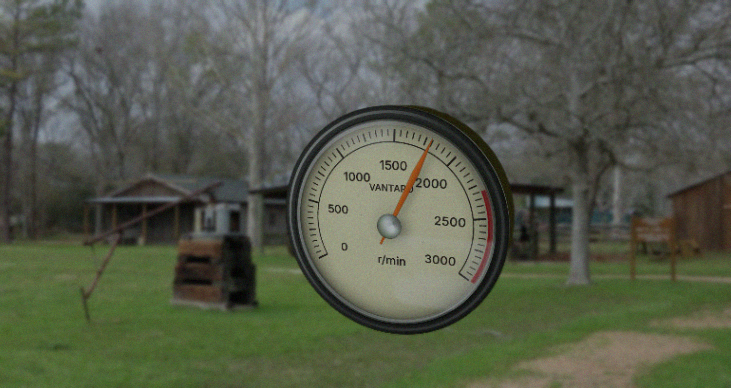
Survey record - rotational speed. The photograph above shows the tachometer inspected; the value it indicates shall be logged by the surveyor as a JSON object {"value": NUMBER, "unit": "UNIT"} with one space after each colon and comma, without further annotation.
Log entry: {"value": 1800, "unit": "rpm"}
